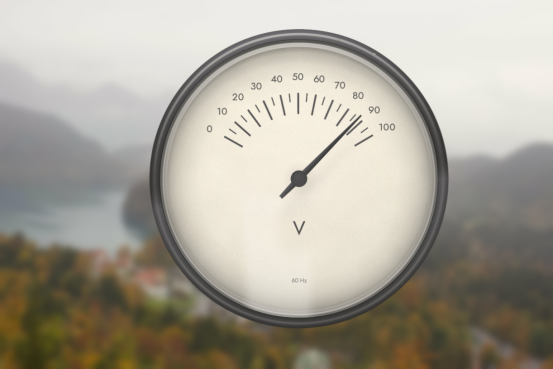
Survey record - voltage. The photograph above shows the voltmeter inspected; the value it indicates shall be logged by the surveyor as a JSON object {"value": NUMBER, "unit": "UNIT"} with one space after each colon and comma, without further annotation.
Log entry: {"value": 87.5, "unit": "V"}
